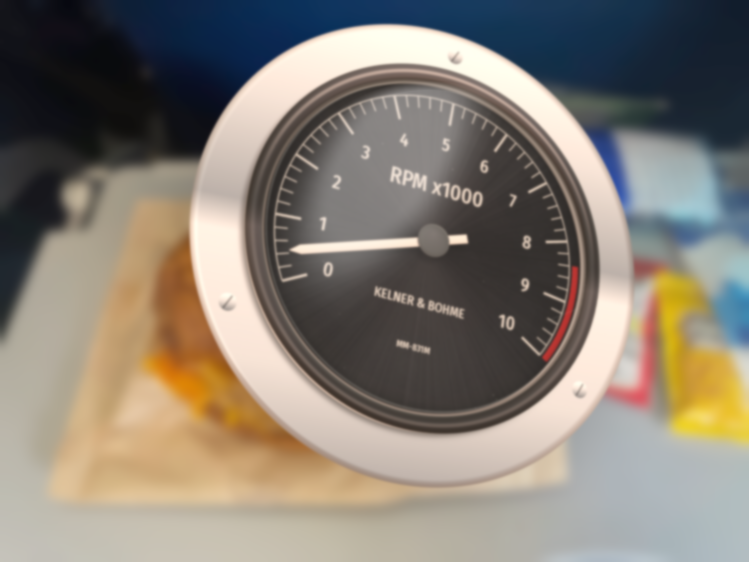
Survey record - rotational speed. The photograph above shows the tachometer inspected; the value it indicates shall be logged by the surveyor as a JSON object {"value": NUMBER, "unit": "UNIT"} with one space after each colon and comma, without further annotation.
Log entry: {"value": 400, "unit": "rpm"}
